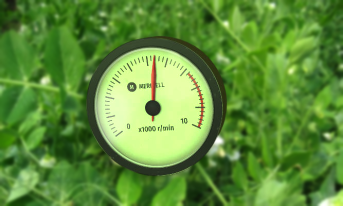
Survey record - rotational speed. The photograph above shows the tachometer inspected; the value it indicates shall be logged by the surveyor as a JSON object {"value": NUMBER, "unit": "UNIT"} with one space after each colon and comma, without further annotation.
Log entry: {"value": 5400, "unit": "rpm"}
